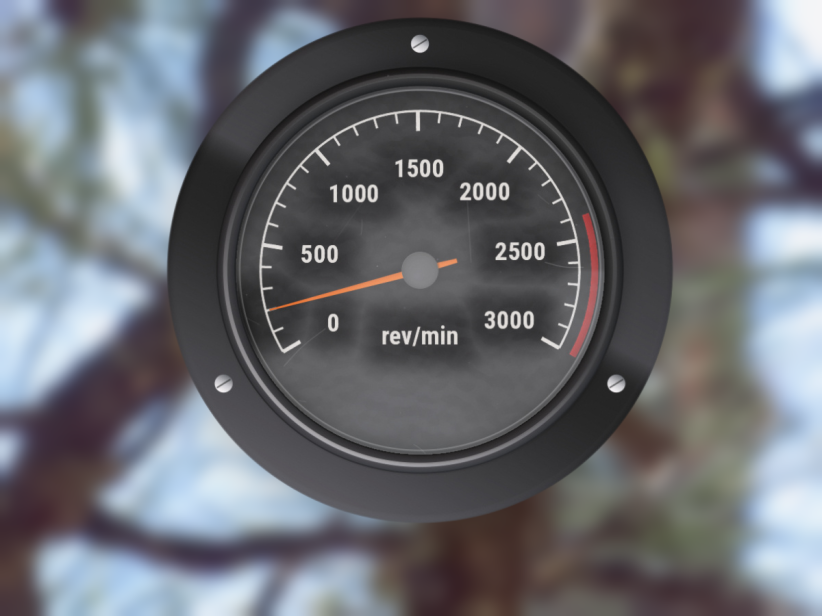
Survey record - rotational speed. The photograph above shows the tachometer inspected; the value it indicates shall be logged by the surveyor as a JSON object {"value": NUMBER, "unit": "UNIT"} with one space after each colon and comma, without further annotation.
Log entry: {"value": 200, "unit": "rpm"}
